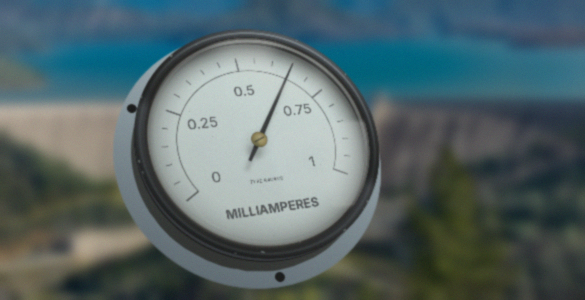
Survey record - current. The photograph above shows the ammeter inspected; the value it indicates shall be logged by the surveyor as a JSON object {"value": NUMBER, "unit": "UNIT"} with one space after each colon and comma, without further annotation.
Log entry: {"value": 0.65, "unit": "mA"}
